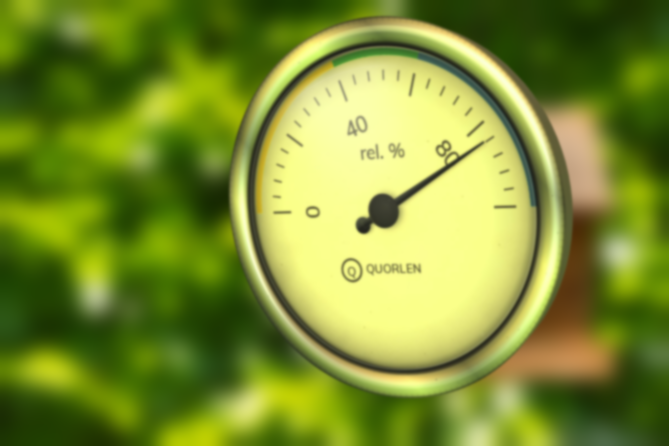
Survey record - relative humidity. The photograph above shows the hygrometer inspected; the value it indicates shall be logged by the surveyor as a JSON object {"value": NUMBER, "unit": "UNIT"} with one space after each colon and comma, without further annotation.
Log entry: {"value": 84, "unit": "%"}
